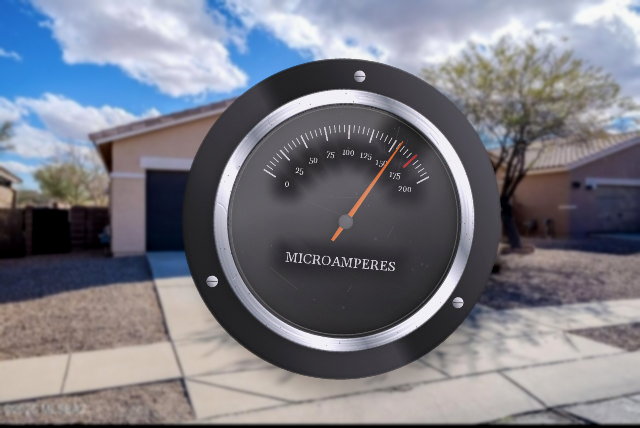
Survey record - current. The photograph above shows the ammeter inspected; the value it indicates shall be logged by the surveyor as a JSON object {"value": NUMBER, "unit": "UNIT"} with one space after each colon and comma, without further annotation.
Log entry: {"value": 155, "unit": "µA"}
